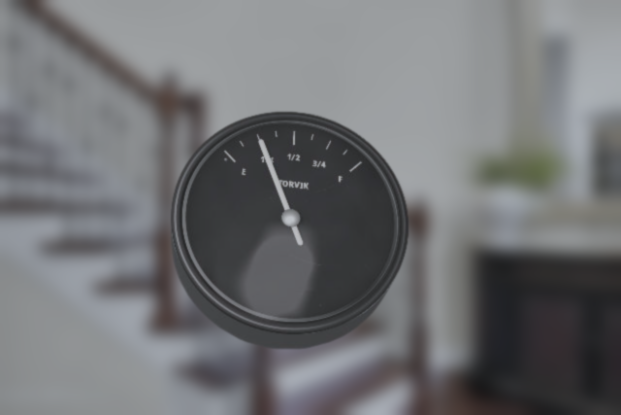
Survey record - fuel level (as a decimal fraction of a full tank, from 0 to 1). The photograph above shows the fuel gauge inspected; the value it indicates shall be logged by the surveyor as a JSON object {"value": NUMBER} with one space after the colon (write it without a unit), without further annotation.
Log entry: {"value": 0.25}
